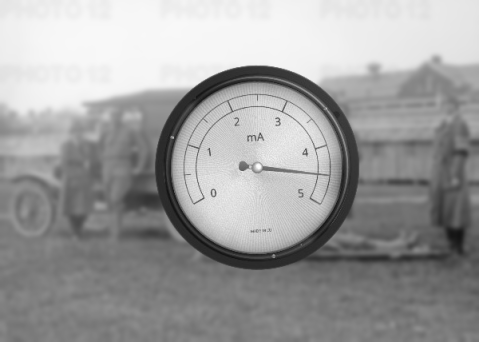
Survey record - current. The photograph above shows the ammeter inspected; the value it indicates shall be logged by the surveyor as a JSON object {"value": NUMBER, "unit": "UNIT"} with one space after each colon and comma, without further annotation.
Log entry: {"value": 4.5, "unit": "mA"}
